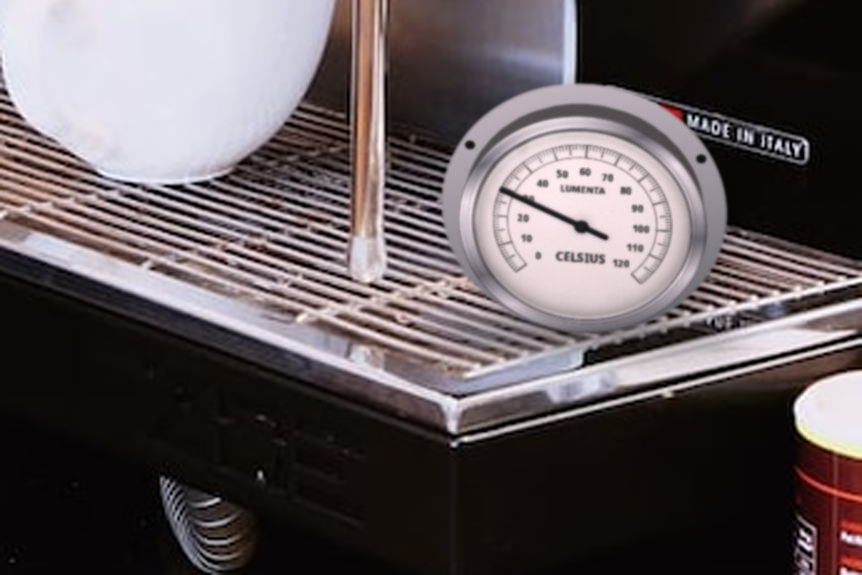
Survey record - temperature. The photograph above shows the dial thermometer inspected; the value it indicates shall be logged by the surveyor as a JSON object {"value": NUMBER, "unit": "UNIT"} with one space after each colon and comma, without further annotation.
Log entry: {"value": 30, "unit": "°C"}
